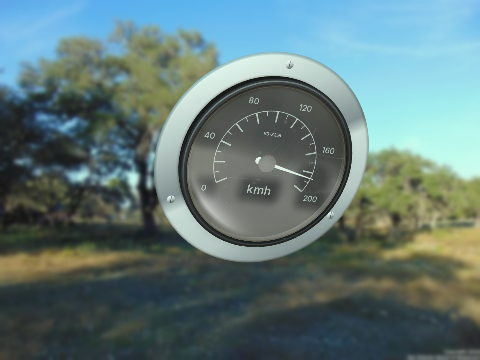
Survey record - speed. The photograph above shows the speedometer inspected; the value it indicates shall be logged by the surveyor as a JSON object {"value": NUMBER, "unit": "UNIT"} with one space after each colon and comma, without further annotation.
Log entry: {"value": 185, "unit": "km/h"}
